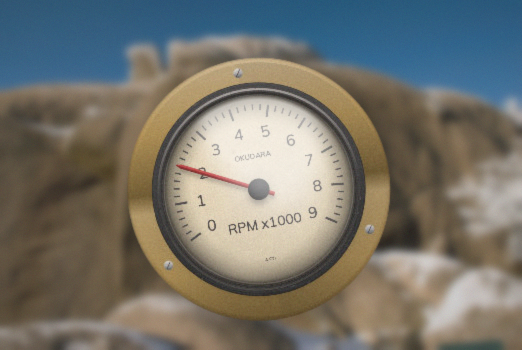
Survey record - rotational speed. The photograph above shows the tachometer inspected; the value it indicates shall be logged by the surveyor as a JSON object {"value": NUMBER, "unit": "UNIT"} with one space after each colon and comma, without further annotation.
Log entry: {"value": 2000, "unit": "rpm"}
